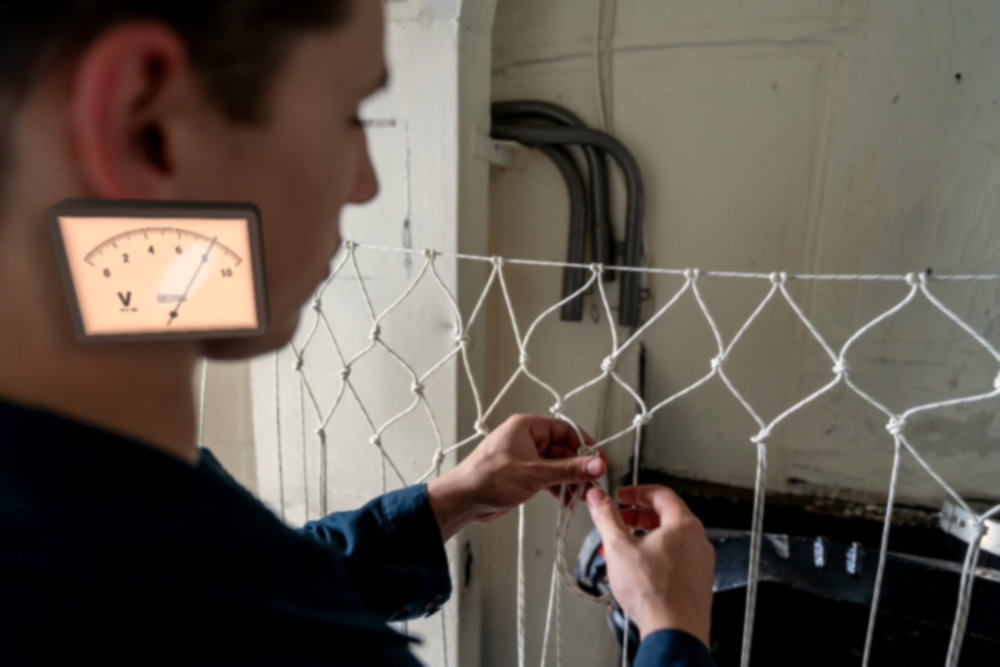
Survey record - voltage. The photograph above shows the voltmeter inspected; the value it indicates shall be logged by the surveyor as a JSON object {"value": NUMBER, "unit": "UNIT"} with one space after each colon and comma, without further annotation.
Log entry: {"value": 8, "unit": "V"}
